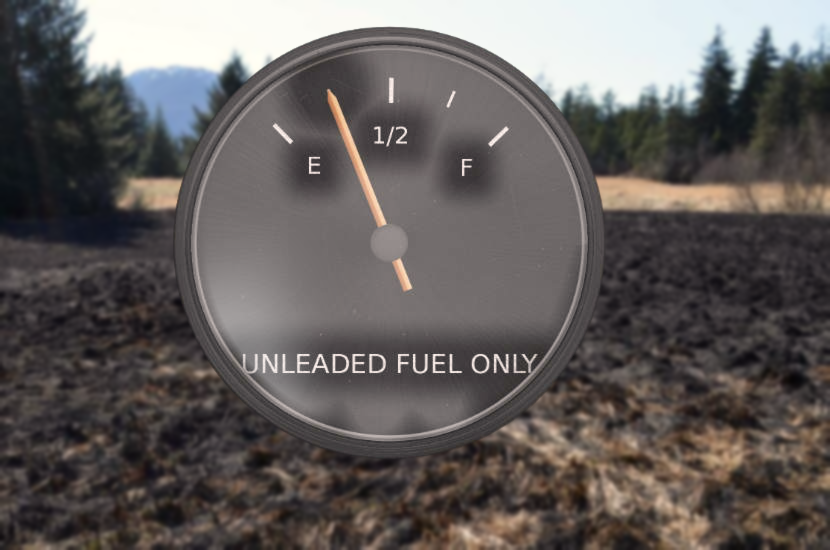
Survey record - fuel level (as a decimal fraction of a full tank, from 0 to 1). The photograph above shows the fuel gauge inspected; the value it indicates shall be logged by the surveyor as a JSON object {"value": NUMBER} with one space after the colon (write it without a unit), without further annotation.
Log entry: {"value": 0.25}
